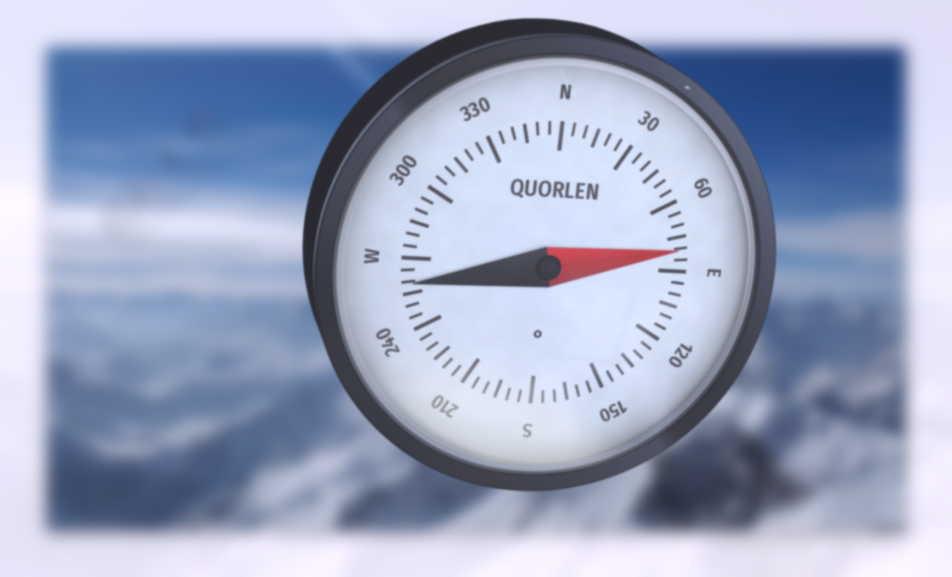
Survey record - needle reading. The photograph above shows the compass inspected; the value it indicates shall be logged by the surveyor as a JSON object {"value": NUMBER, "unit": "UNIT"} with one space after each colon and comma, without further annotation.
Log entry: {"value": 80, "unit": "°"}
